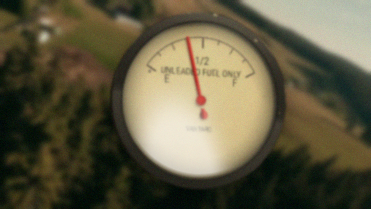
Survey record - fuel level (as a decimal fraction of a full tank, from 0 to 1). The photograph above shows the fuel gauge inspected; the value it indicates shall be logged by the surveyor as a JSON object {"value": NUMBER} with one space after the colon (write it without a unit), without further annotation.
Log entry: {"value": 0.375}
